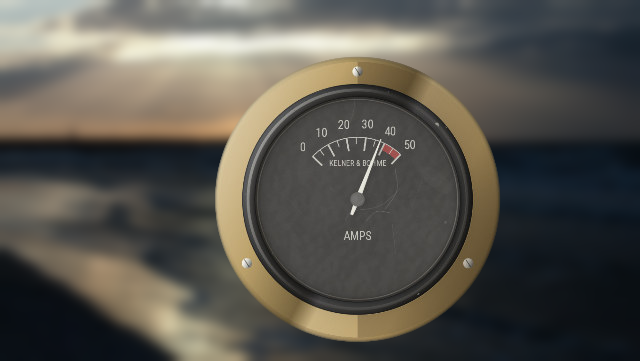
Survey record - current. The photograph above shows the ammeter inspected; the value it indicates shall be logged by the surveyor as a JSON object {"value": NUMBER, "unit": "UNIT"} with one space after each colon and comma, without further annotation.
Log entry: {"value": 37.5, "unit": "A"}
